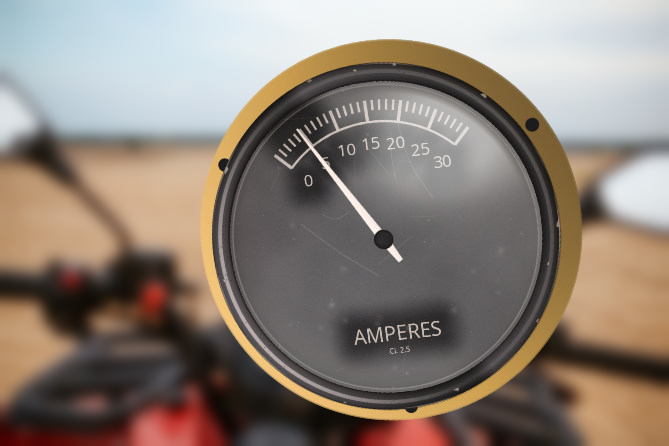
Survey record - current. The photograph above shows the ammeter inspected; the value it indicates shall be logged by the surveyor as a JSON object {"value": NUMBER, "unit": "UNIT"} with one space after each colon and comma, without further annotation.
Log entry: {"value": 5, "unit": "A"}
